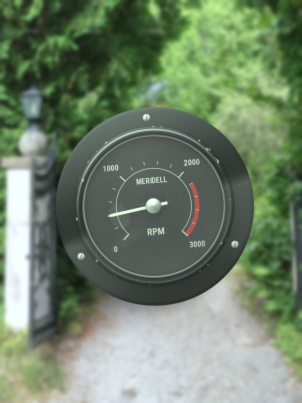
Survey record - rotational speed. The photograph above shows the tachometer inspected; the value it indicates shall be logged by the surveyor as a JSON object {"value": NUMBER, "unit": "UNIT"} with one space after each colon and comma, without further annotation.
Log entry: {"value": 400, "unit": "rpm"}
